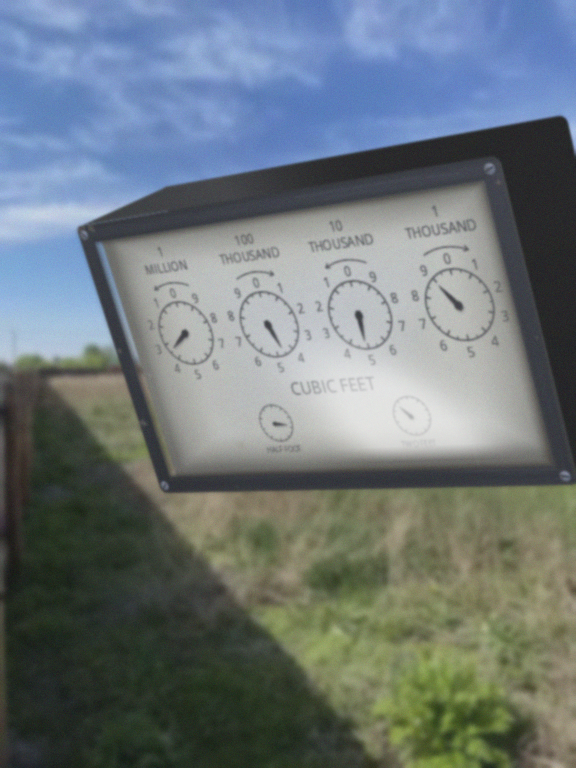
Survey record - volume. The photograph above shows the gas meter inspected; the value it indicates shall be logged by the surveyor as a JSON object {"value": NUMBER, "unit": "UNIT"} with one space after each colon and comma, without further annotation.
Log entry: {"value": 344900, "unit": "ft³"}
